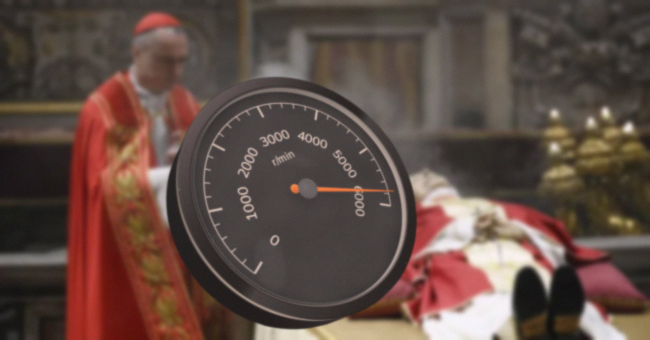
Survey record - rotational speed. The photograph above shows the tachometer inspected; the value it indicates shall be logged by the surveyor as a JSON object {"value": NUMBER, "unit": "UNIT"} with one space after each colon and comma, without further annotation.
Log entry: {"value": 5800, "unit": "rpm"}
